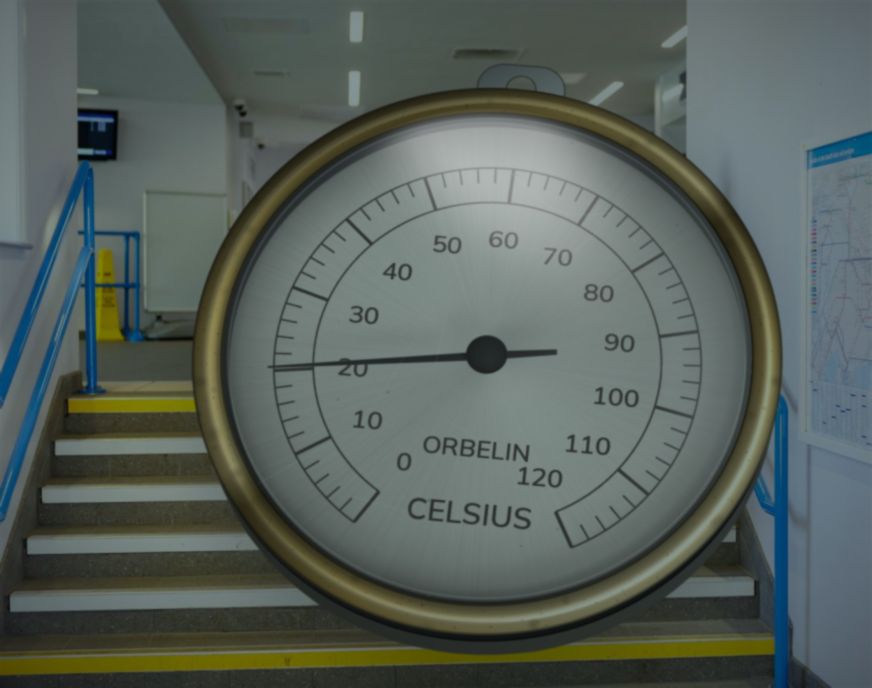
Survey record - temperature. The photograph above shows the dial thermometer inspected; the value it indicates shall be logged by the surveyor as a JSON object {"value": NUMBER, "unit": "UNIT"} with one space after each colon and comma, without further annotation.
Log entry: {"value": 20, "unit": "°C"}
